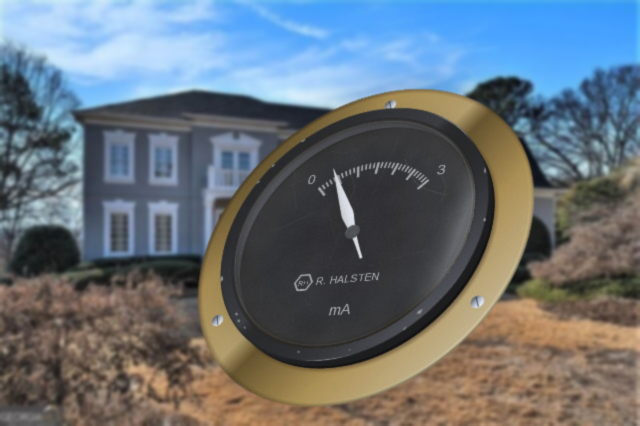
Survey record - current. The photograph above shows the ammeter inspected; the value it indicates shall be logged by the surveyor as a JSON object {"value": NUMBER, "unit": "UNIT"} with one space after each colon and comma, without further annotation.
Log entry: {"value": 0.5, "unit": "mA"}
